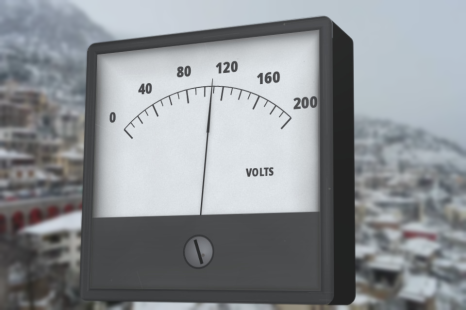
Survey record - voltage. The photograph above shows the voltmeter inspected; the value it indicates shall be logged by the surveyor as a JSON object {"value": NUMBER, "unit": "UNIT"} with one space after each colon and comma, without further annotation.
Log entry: {"value": 110, "unit": "V"}
